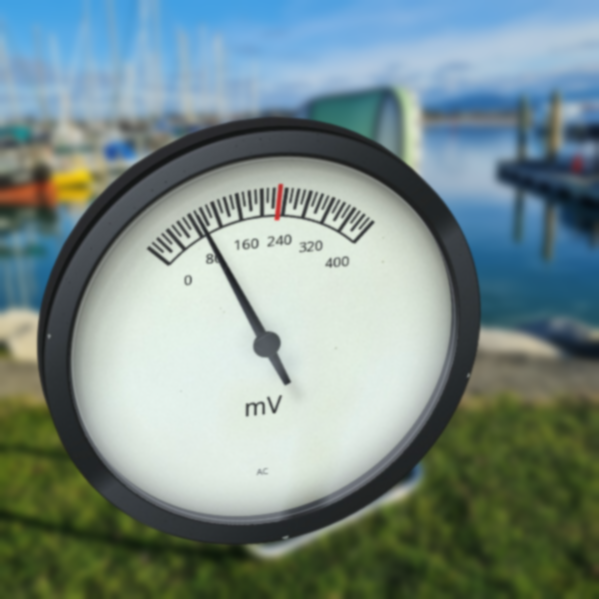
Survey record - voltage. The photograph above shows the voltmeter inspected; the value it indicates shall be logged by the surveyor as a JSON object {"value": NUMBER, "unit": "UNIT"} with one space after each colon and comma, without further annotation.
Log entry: {"value": 90, "unit": "mV"}
